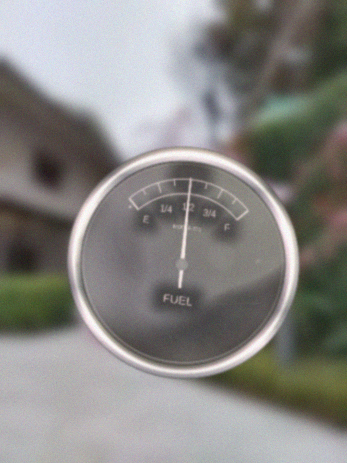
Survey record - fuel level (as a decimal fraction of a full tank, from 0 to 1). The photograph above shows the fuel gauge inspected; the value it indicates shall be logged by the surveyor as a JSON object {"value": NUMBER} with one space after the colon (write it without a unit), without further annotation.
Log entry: {"value": 0.5}
